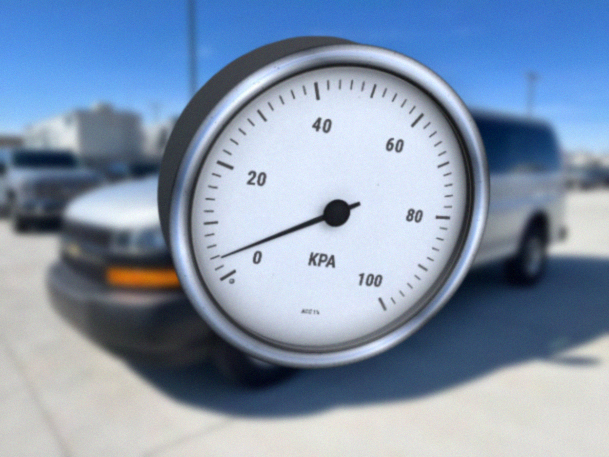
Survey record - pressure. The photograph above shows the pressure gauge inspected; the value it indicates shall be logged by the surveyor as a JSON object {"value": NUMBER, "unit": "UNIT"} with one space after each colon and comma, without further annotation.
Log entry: {"value": 4, "unit": "kPa"}
